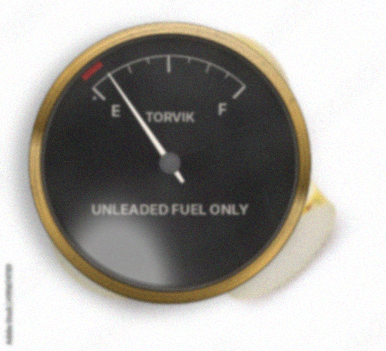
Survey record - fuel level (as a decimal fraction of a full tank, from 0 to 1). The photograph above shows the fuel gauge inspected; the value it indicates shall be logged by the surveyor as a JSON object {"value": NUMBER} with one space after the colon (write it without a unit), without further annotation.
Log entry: {"value": 0.125}
